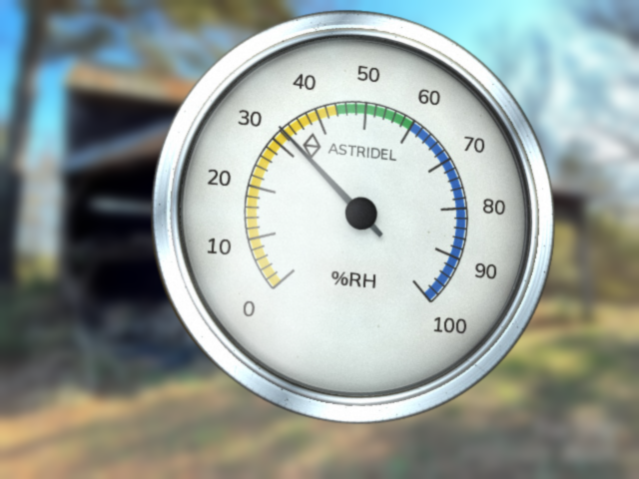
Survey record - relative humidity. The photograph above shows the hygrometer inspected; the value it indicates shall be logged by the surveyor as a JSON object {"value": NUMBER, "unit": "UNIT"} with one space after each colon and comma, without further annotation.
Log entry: {"value": 32, "unit": "%"}
